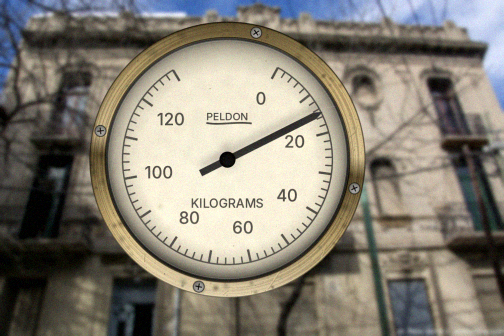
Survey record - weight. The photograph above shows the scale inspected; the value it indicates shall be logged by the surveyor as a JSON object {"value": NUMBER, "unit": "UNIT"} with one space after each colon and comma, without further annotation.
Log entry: {"value": 15, "unit": "kg"}
